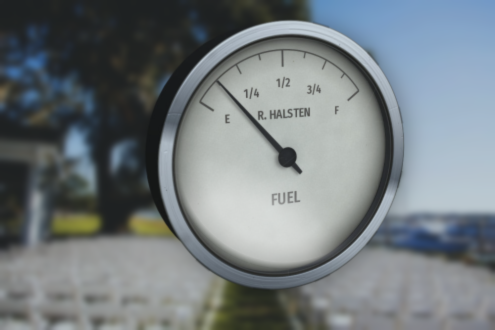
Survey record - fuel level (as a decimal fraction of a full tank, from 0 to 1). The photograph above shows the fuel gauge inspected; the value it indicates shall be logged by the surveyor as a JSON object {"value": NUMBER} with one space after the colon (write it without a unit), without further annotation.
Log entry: {"value": 0.125}
